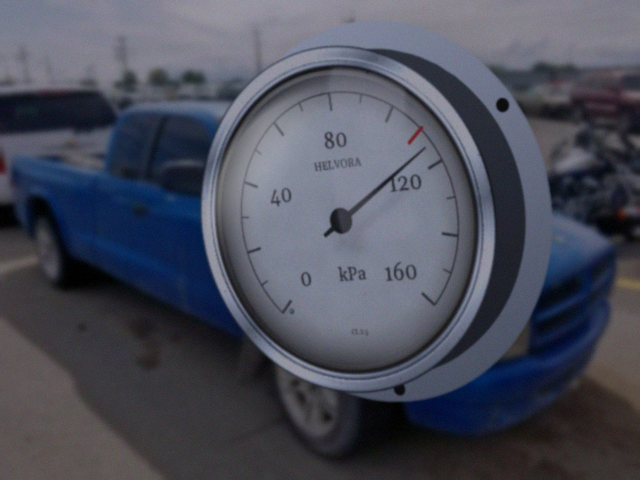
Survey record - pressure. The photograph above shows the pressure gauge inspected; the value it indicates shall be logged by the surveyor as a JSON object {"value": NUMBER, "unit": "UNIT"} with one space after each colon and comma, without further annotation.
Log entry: {"value": 115, "unit": "kPa"}
